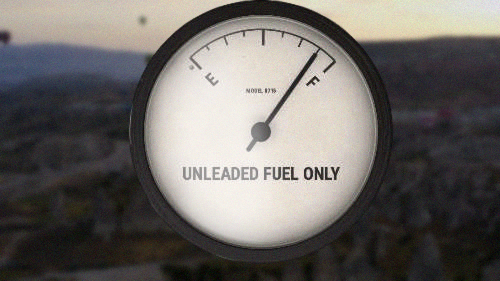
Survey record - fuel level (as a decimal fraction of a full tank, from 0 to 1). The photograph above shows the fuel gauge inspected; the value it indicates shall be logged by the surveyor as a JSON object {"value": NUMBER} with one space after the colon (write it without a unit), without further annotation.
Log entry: {"value": 0.875}
